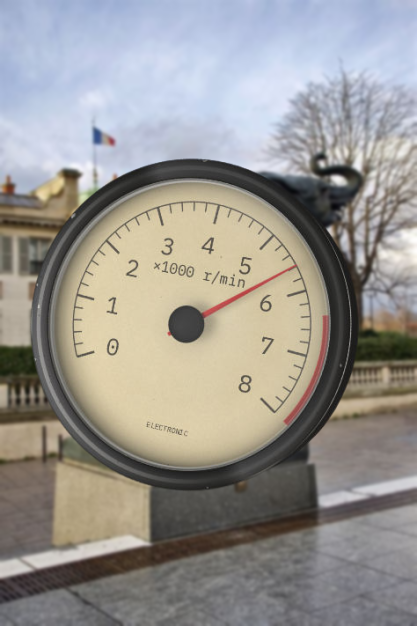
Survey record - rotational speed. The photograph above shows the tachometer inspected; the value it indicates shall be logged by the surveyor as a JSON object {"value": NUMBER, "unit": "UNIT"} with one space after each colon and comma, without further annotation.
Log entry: {"value": 5600, "unit": "rpm"}
